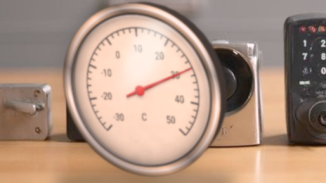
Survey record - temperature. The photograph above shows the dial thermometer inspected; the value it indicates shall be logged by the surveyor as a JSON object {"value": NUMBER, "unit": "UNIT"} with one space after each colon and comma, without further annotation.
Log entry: {"value": 30, "unit": "°C"}
